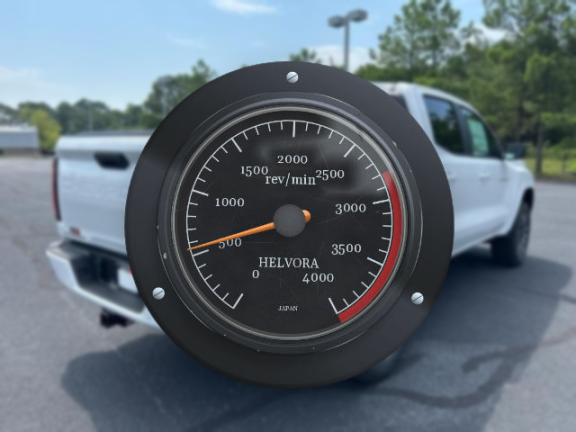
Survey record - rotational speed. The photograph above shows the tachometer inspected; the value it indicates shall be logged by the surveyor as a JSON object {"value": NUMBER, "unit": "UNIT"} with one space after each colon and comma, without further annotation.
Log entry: {"value": 550, "unit": "rpm"}
